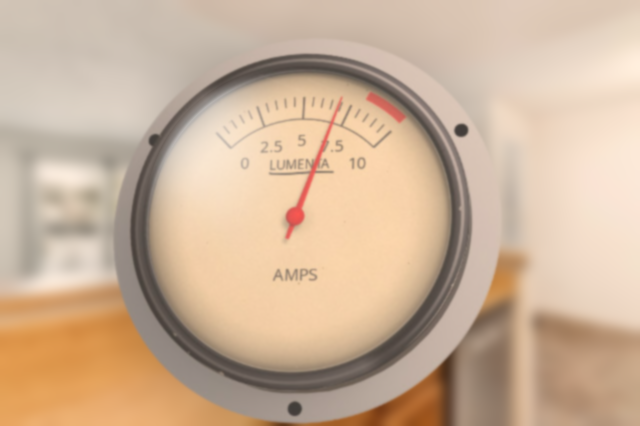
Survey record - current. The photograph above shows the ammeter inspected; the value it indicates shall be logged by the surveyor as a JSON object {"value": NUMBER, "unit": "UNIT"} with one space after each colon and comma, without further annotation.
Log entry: {"value": 7, "unit": "A"}
